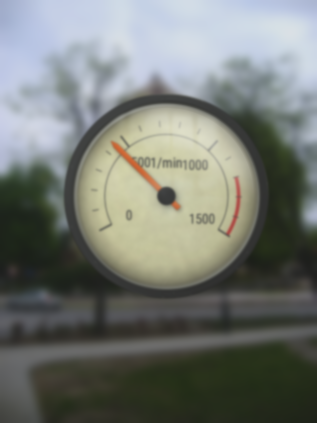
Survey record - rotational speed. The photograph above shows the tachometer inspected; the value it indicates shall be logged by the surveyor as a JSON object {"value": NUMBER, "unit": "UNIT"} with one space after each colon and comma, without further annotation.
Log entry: {"value": 450, "unit": "rpm"}
